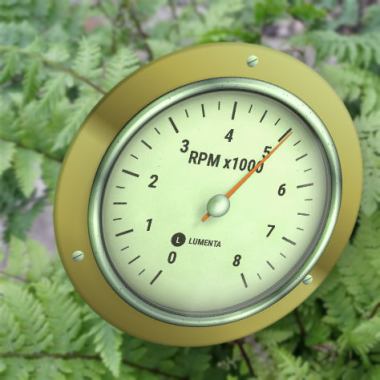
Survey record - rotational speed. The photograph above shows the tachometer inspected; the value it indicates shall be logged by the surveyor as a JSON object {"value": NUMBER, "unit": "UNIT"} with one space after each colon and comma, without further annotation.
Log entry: {"value": 5000, "unit": "rpm"}
